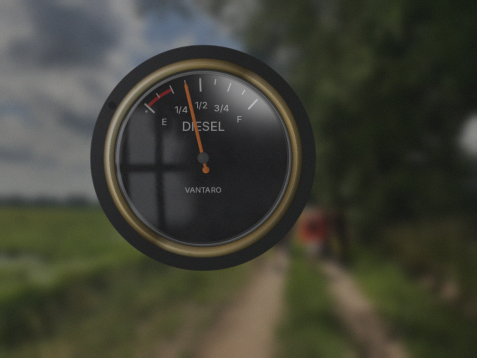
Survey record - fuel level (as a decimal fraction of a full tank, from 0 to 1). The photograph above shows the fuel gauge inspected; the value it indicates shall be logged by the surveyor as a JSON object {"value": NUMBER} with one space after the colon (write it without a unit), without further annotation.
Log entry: {"value": 0.375}
